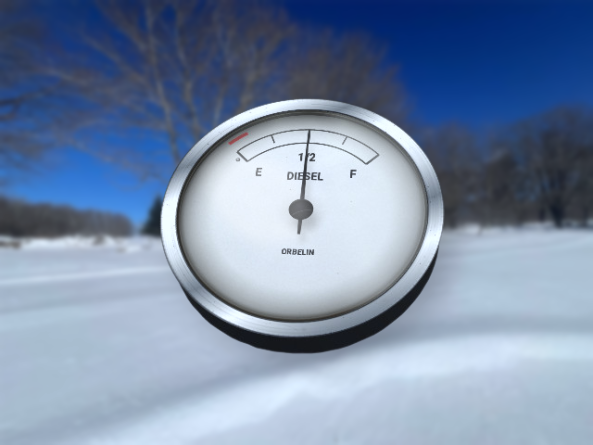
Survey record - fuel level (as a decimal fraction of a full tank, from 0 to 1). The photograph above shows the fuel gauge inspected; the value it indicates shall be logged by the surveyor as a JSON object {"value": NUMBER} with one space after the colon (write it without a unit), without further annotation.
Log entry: {"value": 0.5}
